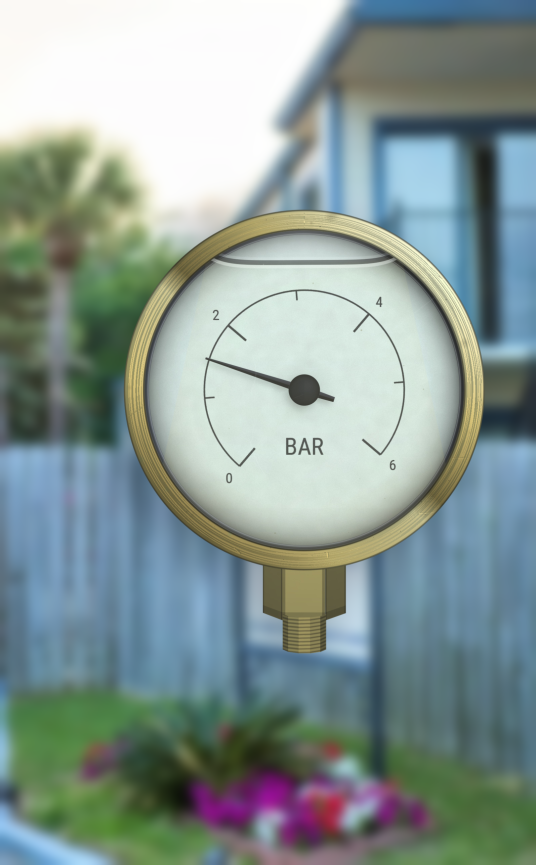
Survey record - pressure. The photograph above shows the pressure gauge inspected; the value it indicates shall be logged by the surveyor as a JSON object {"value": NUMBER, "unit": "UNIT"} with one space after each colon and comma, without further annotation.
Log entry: {"value": 1.5, "unit": "bar"}
